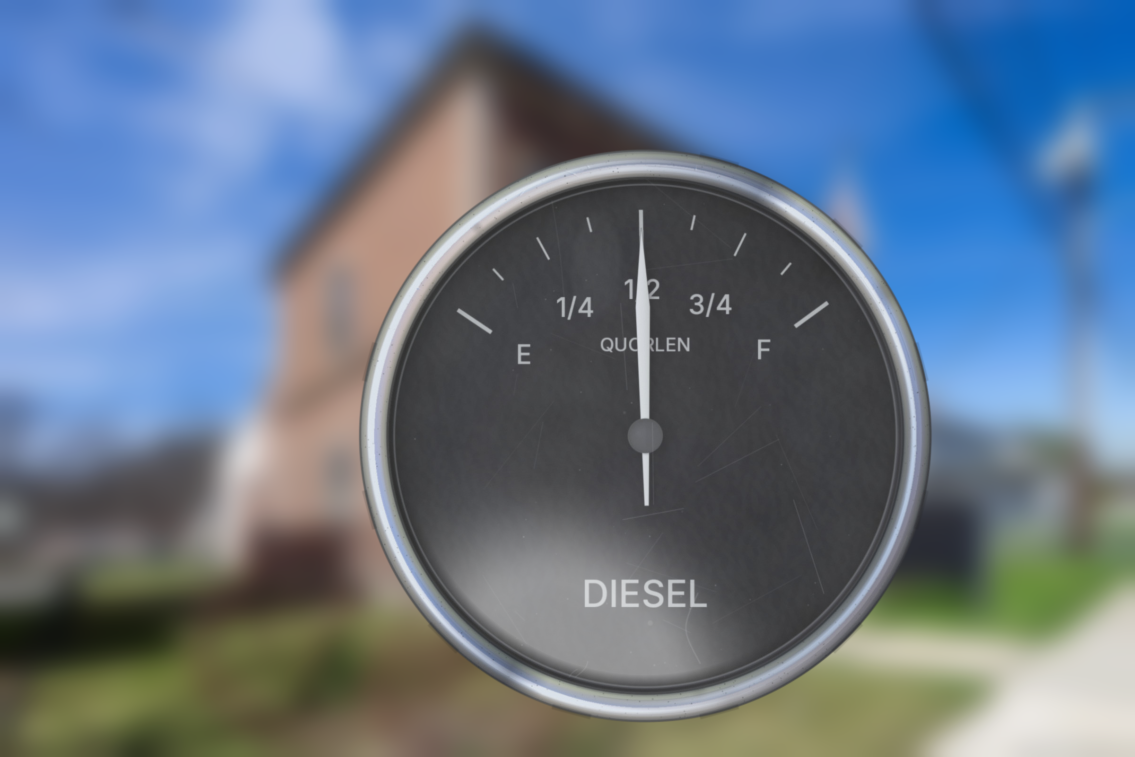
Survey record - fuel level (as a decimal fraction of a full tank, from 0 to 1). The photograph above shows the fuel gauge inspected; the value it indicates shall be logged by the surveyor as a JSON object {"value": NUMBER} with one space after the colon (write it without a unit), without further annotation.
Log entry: {"value": 0.5}
